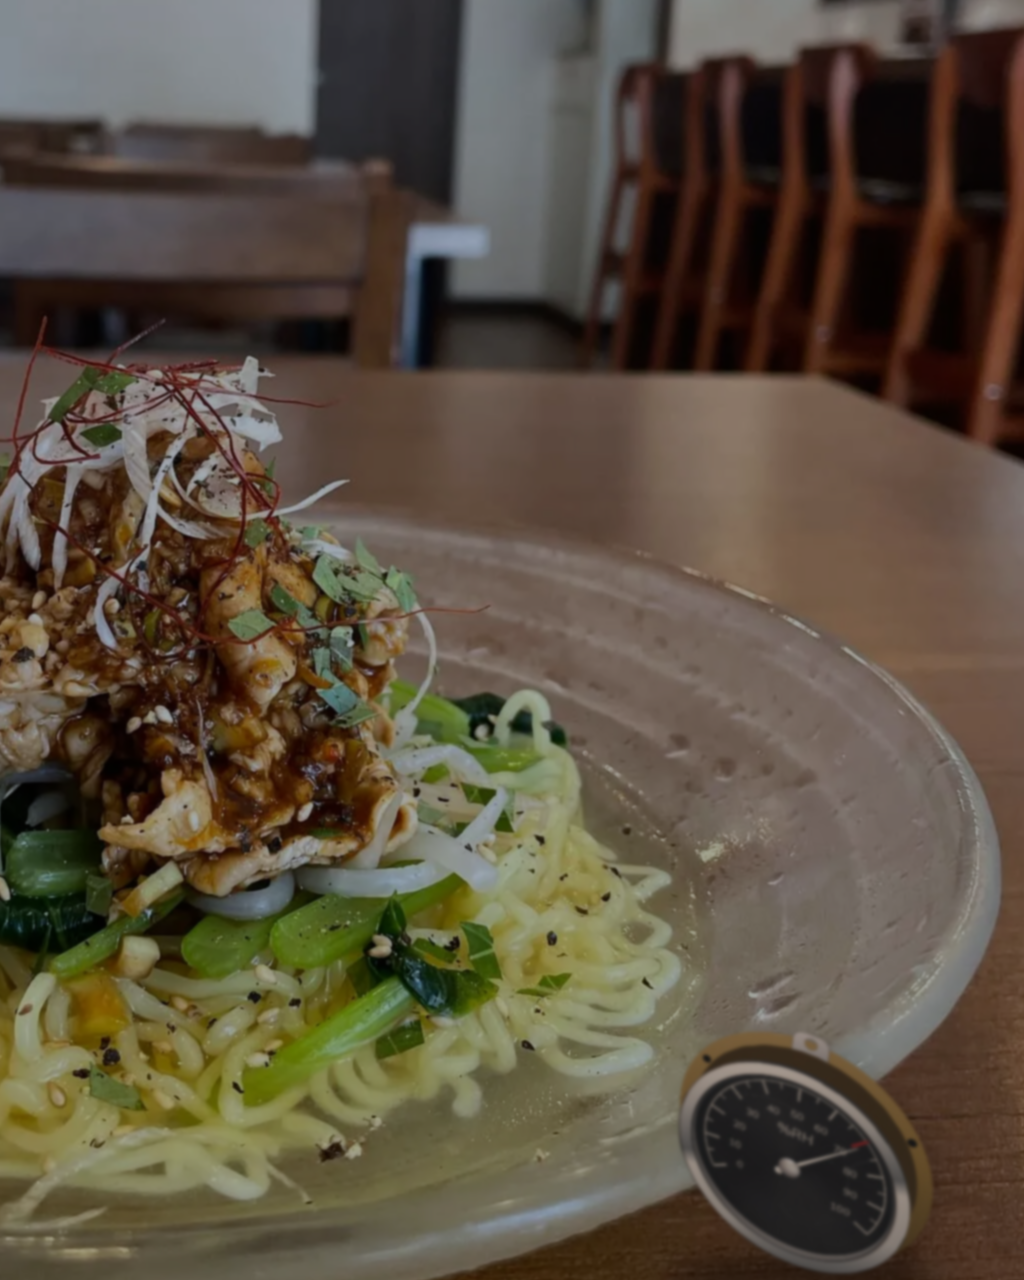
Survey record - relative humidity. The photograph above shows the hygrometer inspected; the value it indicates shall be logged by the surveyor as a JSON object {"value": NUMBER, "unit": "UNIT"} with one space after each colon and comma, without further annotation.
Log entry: {"value": 70, "unit": "%"}
